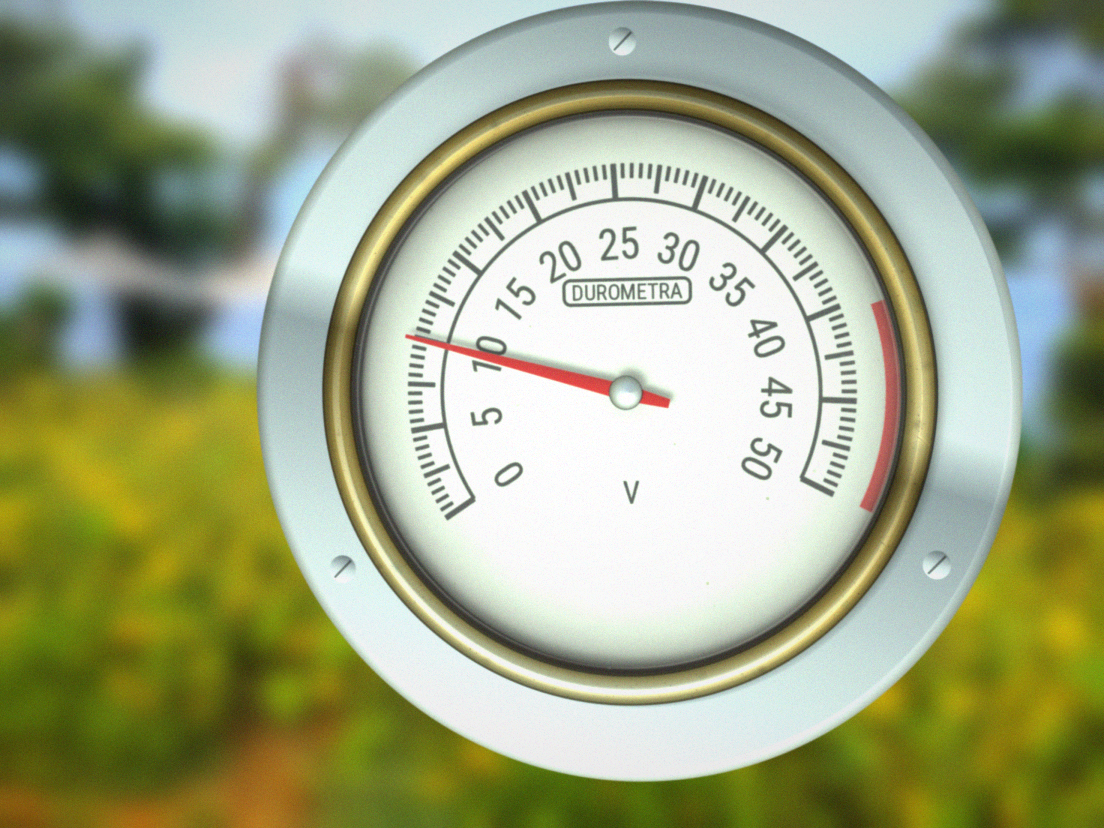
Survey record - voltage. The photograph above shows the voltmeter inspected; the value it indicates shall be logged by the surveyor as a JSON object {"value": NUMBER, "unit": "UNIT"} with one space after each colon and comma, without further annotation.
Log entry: {"value": 10, "unit": "V"}
